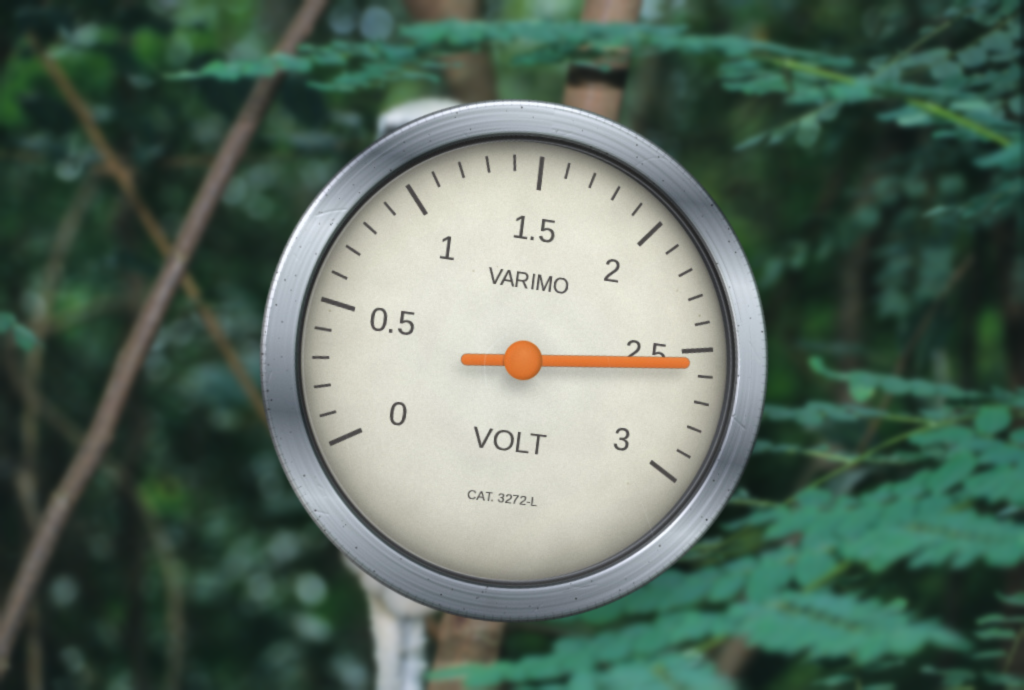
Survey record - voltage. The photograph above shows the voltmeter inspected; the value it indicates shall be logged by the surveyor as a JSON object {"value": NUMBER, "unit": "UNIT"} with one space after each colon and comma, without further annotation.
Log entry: {"value": 2.55, "unit": "V"}
